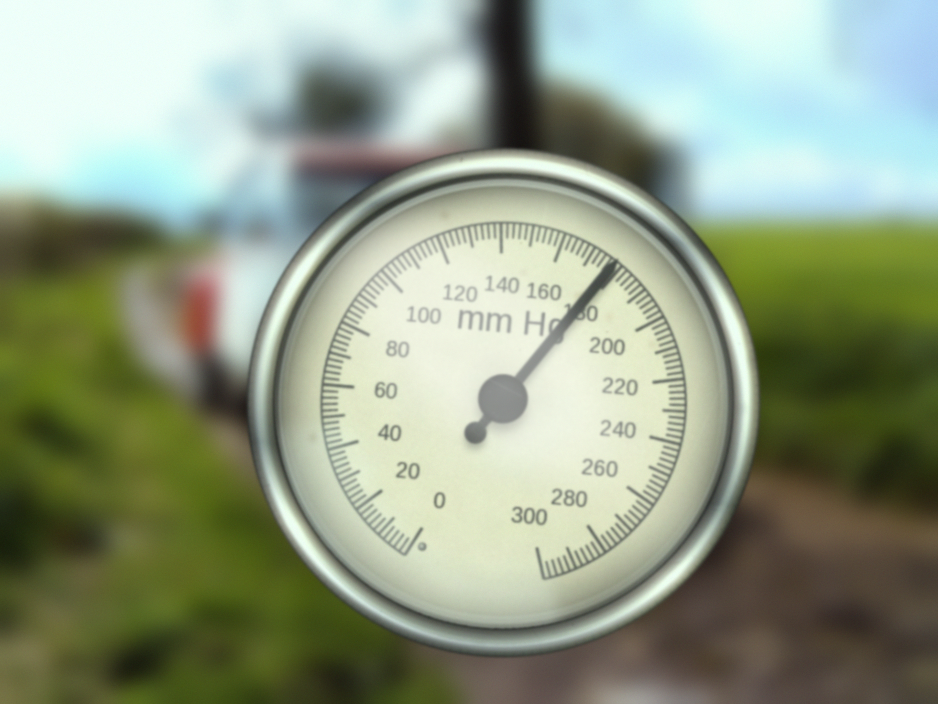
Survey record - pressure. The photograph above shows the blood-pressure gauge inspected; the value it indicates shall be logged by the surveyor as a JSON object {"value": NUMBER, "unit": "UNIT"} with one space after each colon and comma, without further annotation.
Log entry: {"value": 178, "unit": "mmHg"}
